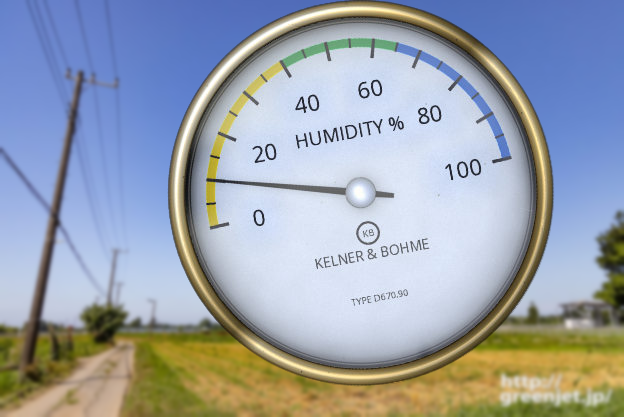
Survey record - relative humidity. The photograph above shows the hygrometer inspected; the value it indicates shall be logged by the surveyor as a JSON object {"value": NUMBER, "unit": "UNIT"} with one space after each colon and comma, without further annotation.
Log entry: {"value": 10, "unit": "%"}
